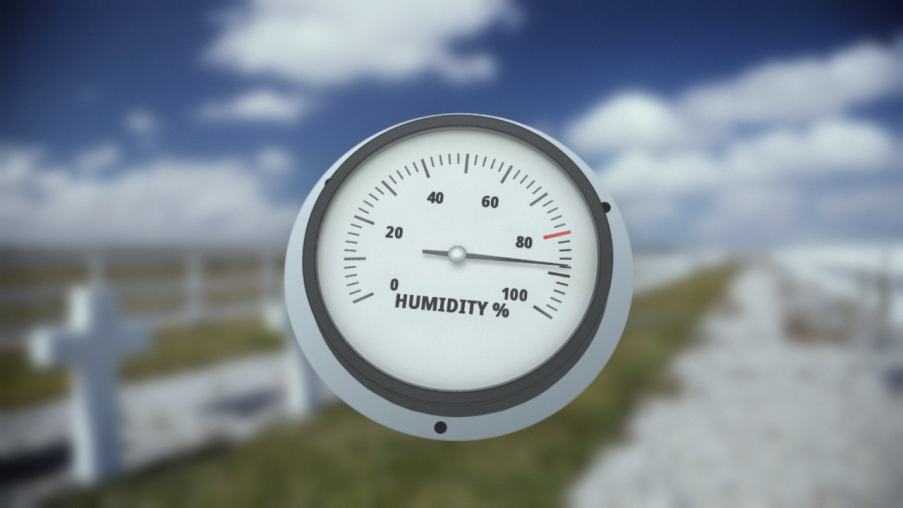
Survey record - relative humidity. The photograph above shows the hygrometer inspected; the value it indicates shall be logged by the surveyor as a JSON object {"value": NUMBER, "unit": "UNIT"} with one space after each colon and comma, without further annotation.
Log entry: {"value": 88, "unit": "%"}
